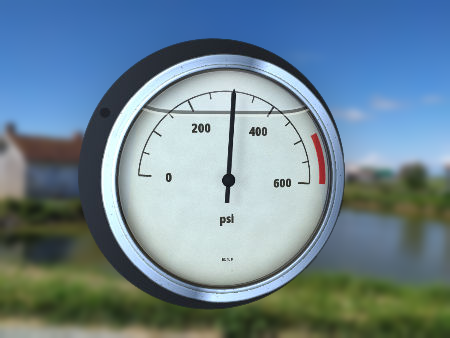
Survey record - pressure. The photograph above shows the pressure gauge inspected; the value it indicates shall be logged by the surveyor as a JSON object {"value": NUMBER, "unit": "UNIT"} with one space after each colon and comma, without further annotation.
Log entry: {"value": 300, "unit": "psi"}
